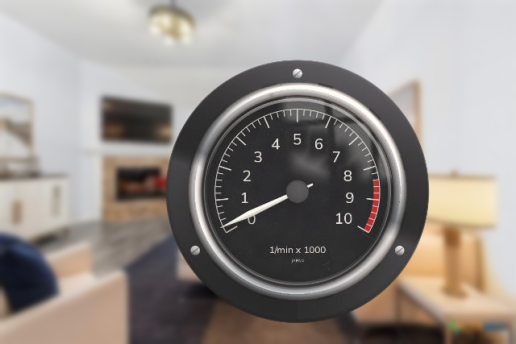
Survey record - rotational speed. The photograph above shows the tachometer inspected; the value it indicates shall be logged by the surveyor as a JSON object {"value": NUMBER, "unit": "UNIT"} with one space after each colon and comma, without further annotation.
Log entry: {"value": 200, "unit": "rpm"}
